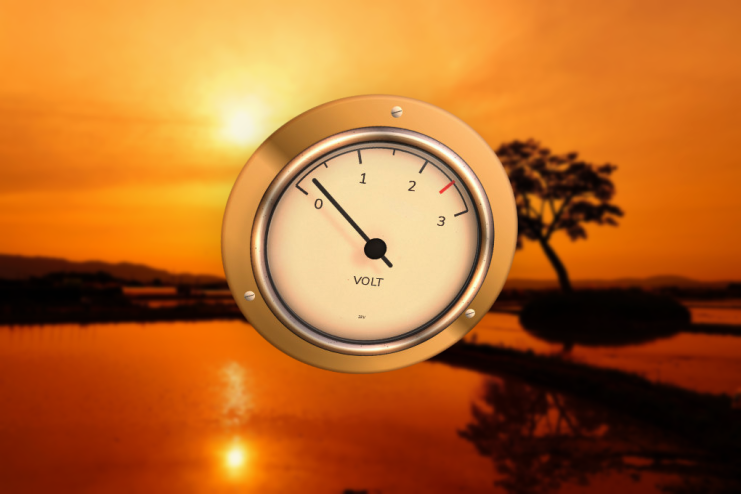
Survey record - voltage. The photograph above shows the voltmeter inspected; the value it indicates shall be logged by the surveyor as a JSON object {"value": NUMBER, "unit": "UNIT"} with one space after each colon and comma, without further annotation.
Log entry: {"value": 0.25, "unit": "V"}
